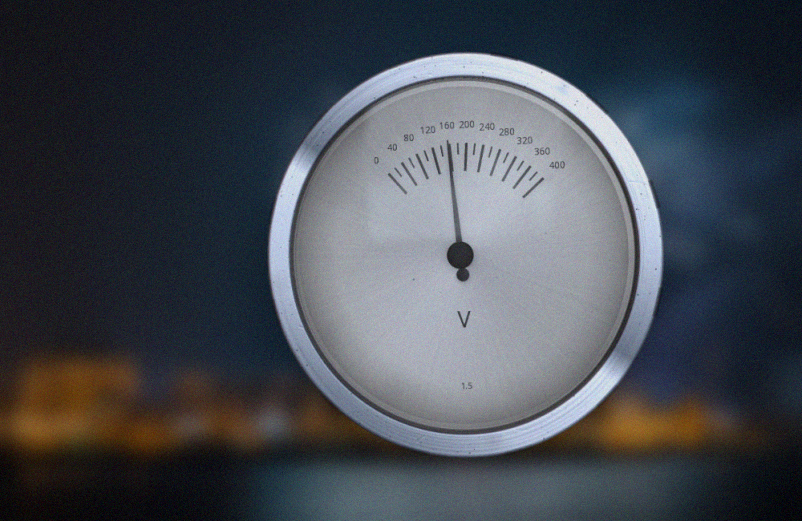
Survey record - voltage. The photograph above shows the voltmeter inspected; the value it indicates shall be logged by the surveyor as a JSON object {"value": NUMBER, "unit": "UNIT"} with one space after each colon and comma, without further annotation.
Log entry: {"value": 160, "unit": "V"}
